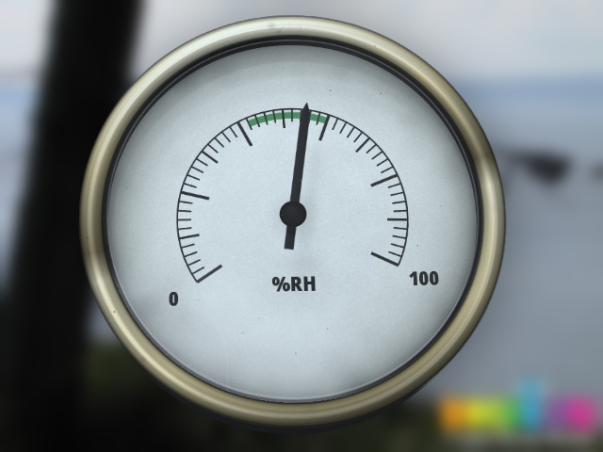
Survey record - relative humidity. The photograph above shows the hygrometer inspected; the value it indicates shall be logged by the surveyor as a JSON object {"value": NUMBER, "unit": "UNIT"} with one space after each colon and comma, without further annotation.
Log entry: {"value": 55, "unit": "%"}
